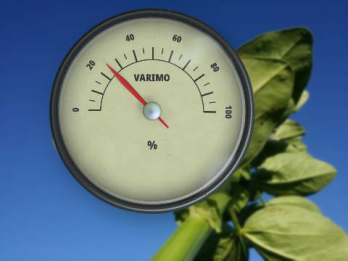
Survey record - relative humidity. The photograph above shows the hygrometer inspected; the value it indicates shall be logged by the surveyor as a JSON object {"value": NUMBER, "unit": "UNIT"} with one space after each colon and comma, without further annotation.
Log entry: {"value": 25, "unit": "%"}
